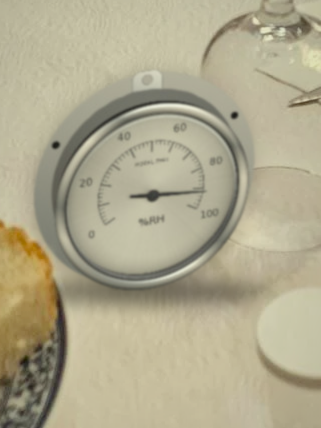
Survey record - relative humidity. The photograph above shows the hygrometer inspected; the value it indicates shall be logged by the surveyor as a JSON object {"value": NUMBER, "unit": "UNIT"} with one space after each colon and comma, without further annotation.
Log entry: {"value": 90, "unit": "%"}
